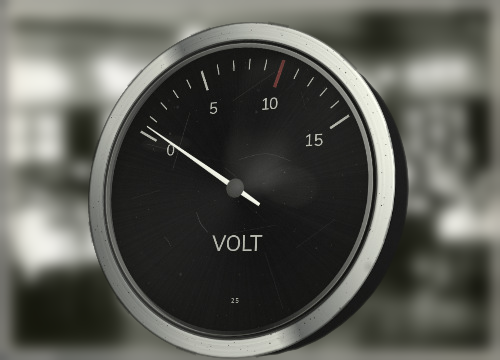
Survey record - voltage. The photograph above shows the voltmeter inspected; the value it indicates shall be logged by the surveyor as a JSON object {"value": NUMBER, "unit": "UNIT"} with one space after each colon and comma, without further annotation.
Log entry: {"value": 0.5, "unit": "V"}
